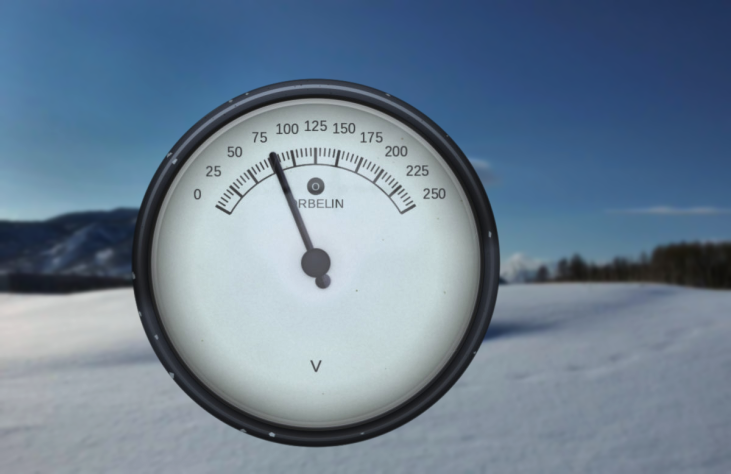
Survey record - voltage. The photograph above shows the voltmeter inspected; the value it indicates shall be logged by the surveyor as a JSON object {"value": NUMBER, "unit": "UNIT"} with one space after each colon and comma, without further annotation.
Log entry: {"value": 80, "unit": "V"}
